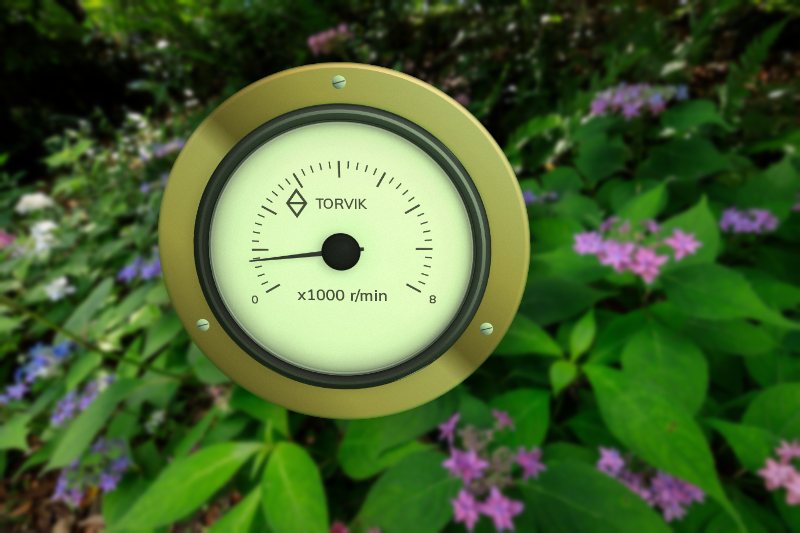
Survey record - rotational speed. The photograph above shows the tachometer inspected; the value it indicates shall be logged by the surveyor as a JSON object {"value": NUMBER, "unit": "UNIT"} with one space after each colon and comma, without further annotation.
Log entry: {"value": 800, "unit": "rpm"}
